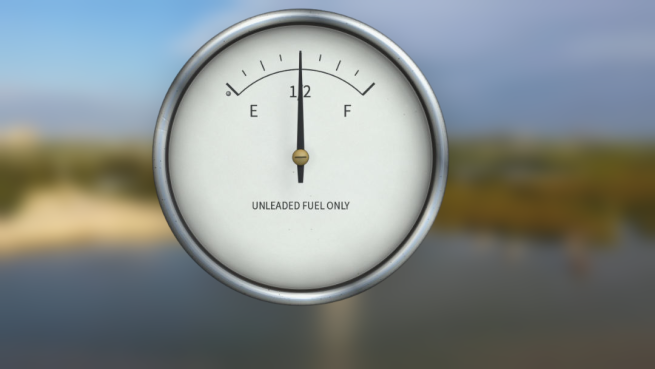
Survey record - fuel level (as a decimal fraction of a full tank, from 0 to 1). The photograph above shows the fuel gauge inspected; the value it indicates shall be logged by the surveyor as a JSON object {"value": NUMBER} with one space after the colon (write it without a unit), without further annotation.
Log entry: {"value": 0.5}
